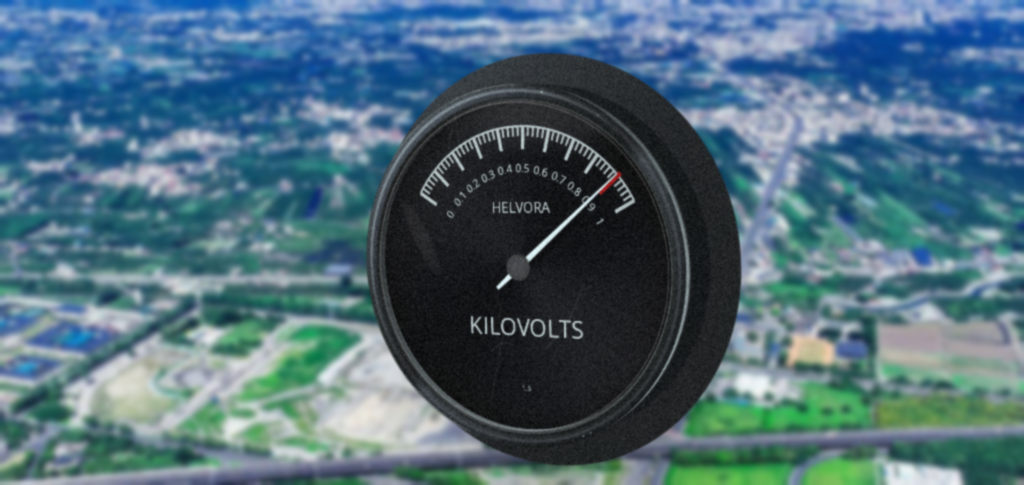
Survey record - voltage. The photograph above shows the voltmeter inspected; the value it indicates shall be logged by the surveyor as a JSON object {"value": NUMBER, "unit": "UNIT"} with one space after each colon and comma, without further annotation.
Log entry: {"value": 0.9, "unit": "kV"}
